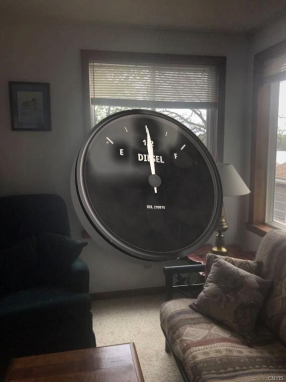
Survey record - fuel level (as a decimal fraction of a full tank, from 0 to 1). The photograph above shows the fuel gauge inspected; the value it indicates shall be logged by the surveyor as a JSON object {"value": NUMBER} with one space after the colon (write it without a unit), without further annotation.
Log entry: {"value": 0.5}
